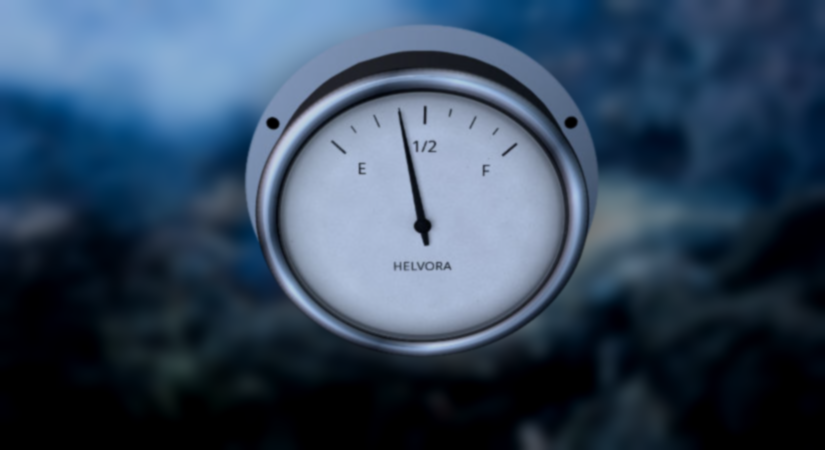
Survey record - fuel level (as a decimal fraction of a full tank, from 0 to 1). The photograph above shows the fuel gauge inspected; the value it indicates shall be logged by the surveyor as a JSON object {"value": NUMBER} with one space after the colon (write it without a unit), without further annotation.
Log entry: {"value": 0.375}
